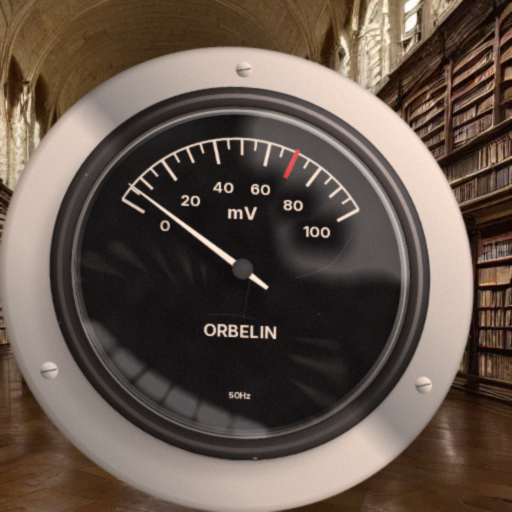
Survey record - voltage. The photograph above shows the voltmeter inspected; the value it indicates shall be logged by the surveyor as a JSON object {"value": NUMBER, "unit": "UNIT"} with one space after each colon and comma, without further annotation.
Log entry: {"value": 5, "unit": "mV"}
